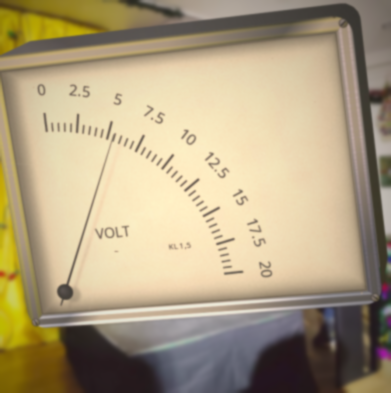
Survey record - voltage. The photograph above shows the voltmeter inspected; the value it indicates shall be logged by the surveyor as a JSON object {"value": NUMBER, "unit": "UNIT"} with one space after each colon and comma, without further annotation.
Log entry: {"value": 5.5, "unit": "V"}
